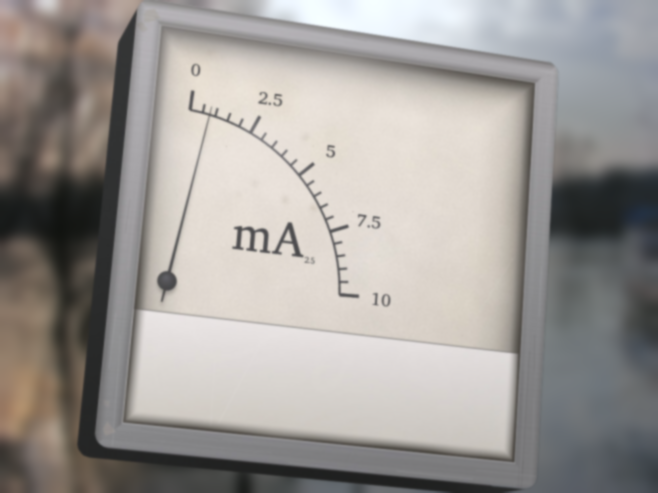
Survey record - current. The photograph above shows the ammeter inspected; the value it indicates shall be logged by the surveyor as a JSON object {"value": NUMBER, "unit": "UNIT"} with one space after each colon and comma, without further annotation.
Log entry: {"value": 0.75, "unit": "mA"}
